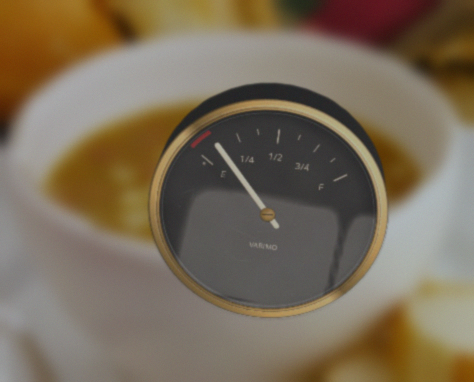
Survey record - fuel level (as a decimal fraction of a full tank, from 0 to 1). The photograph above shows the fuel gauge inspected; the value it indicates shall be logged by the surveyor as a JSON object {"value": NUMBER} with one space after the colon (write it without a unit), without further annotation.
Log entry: {"value": 0.125}
